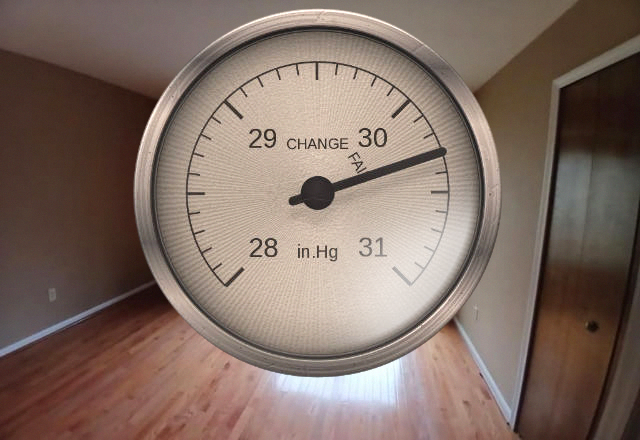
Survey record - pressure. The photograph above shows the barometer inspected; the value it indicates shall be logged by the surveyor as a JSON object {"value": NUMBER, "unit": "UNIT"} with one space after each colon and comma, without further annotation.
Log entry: {"value": 30.3, "unit": "inHg"}
